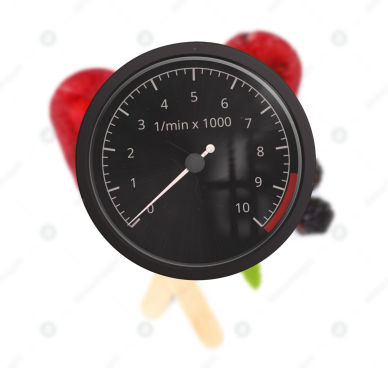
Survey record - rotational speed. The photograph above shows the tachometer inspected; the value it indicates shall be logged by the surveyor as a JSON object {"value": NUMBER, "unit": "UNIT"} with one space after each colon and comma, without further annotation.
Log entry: {"value": 100, "unit": "rpm"}
